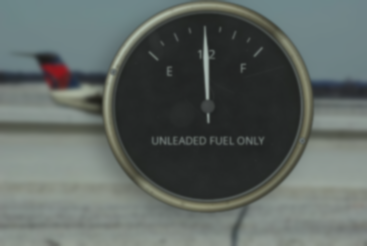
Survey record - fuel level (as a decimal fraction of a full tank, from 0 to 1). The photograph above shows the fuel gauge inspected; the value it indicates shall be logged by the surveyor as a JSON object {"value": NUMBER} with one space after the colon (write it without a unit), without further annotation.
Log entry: {"value": 0.5}
